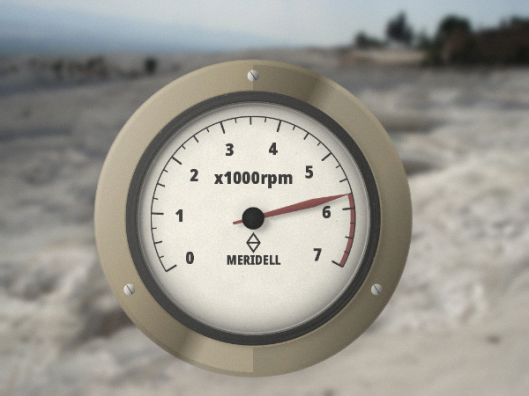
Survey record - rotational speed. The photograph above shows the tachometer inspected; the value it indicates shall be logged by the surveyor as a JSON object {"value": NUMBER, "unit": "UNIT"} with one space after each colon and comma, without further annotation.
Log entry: {"value": 5750, "unit": "rpm"}
